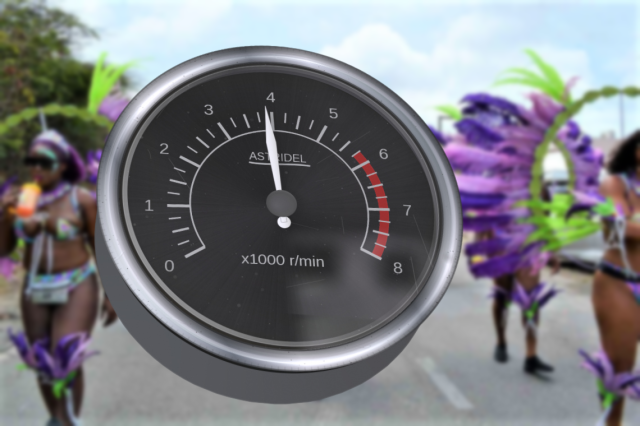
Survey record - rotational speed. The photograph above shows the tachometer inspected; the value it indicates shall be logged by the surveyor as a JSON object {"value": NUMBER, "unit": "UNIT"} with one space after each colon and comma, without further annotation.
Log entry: {"value": 3875, "unit": "rpm"}
